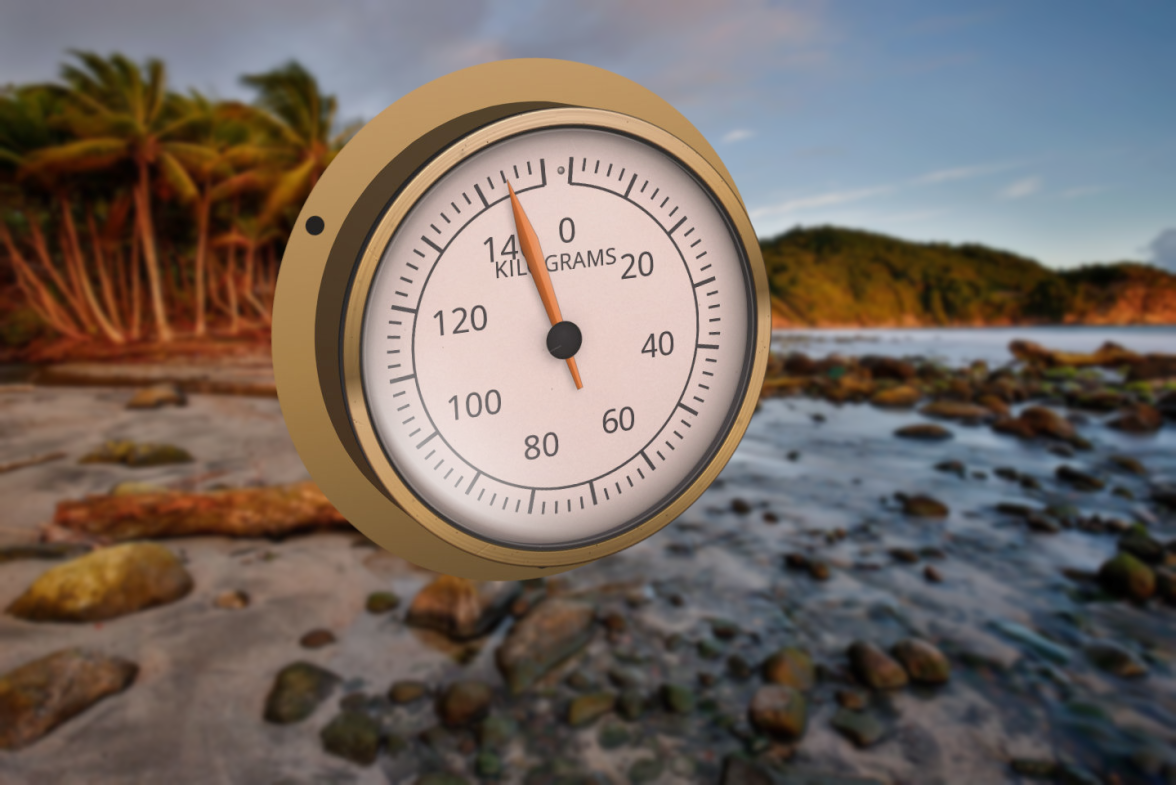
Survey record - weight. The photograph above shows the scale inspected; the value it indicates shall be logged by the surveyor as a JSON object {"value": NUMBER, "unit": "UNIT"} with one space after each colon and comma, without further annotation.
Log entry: {"value": 144, "unit": "kg"}
